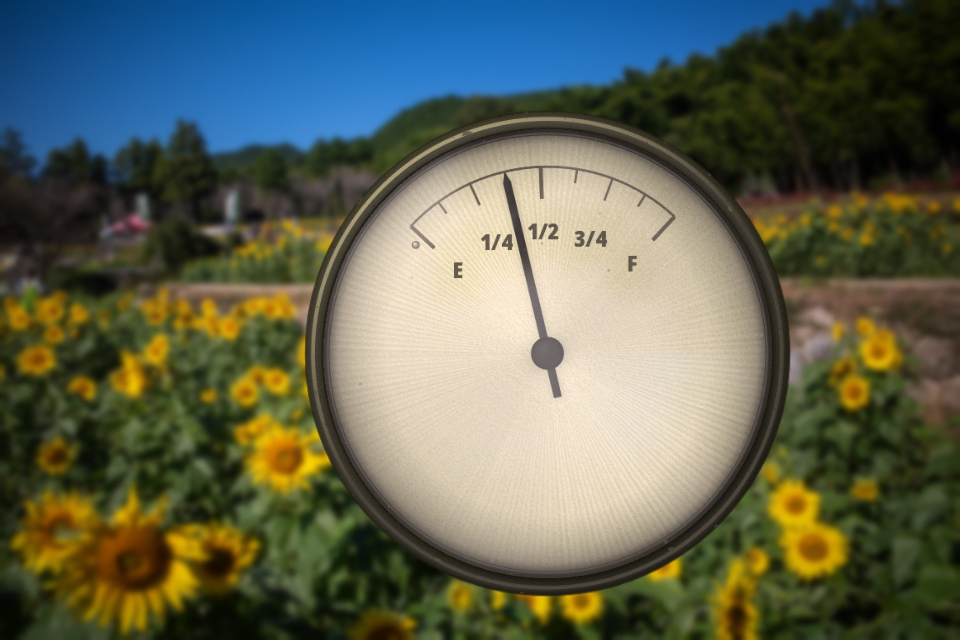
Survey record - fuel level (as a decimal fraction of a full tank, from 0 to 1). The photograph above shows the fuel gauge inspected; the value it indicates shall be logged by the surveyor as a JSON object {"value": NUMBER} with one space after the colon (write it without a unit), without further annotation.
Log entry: {"value": 0.375}
